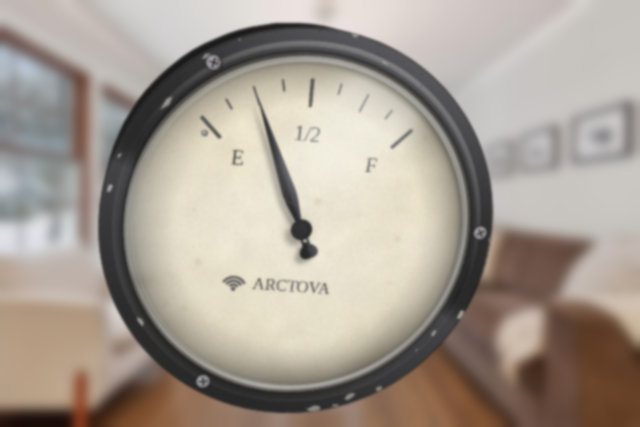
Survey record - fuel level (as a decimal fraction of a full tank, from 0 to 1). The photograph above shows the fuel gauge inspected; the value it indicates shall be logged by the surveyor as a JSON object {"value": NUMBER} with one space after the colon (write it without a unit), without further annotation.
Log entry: {"value": 0.25}
